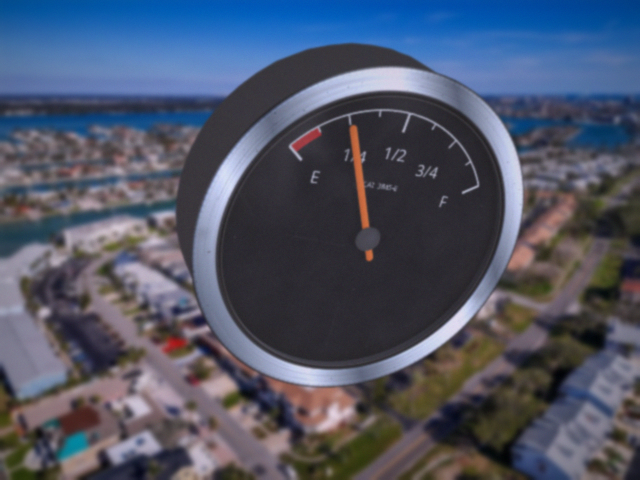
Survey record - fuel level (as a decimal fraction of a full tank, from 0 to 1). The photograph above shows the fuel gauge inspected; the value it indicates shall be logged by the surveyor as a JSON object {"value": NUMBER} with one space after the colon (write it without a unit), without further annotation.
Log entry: {"value": 0.25}
